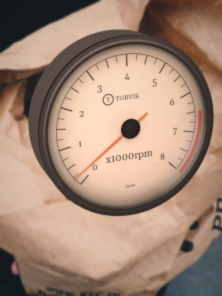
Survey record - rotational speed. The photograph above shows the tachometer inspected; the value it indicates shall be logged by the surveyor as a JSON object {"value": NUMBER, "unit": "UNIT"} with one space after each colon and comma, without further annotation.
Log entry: {"value": 250, "unit": "rpm"}
